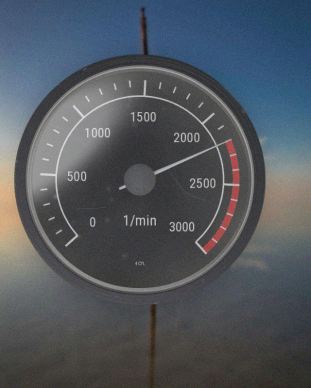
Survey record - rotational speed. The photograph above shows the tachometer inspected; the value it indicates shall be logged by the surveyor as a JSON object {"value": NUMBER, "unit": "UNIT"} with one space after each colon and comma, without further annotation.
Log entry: {"value": 2200, "unit": "rpm"}
